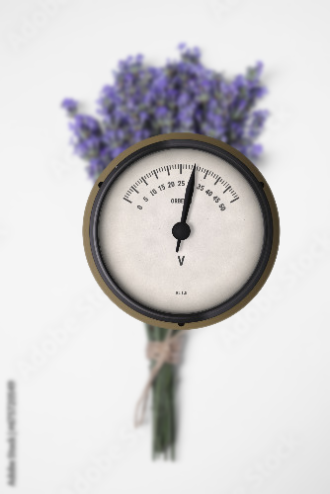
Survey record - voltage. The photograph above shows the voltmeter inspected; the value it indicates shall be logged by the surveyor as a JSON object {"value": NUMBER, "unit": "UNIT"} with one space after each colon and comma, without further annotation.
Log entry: {"value": 30, "unit": "V"}
